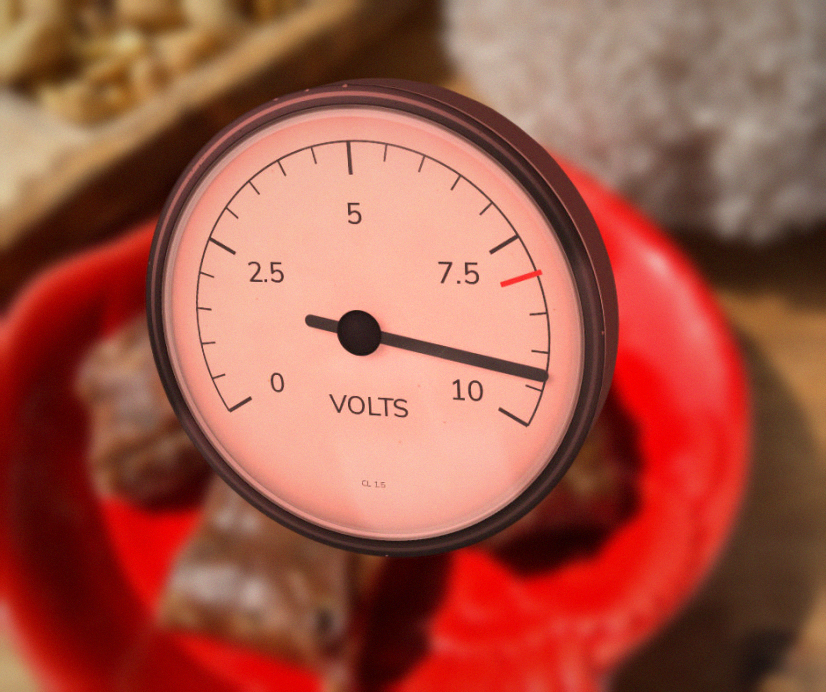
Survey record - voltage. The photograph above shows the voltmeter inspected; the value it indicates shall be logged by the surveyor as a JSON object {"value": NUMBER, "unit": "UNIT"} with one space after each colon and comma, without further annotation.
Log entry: {"value": 9.25, "unit": "V"}
